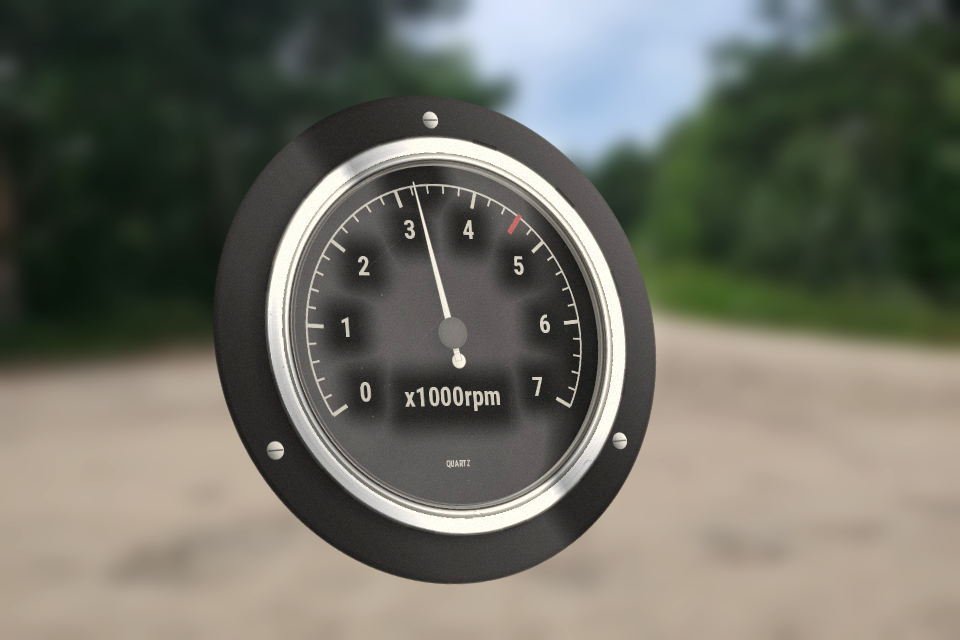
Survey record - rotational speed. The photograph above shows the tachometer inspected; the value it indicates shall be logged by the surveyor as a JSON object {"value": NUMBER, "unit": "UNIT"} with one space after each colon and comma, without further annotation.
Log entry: {"value": 3200, "unit": "rpm"}
